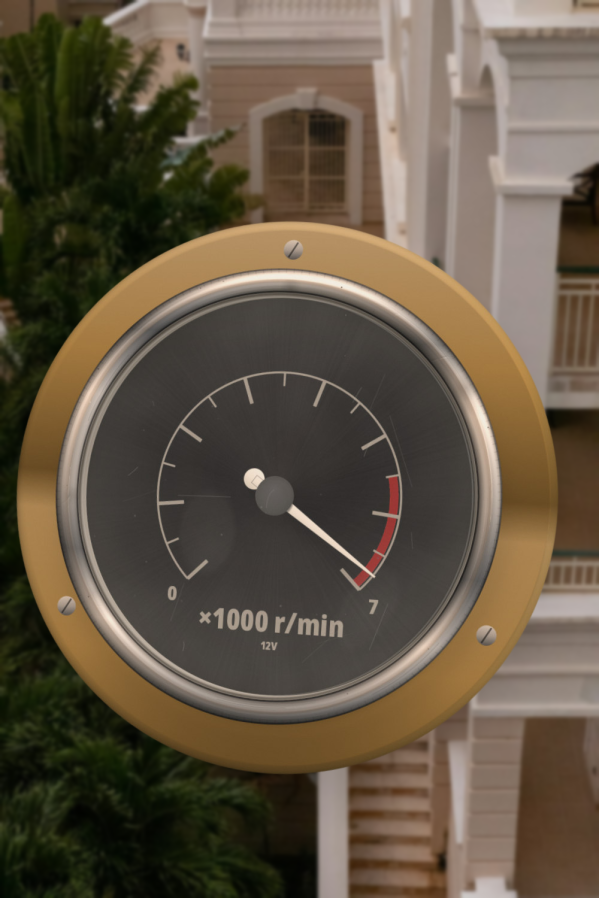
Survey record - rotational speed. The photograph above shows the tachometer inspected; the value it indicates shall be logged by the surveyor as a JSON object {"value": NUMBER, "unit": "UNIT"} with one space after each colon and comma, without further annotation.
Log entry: {"value": 6750, "unit": "rpm"}
